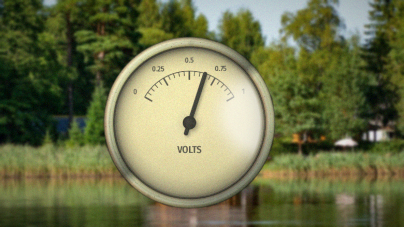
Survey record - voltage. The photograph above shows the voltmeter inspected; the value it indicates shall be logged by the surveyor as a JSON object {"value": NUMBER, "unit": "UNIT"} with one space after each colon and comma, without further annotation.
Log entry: {"value": 0.65, "unit": "V"}
